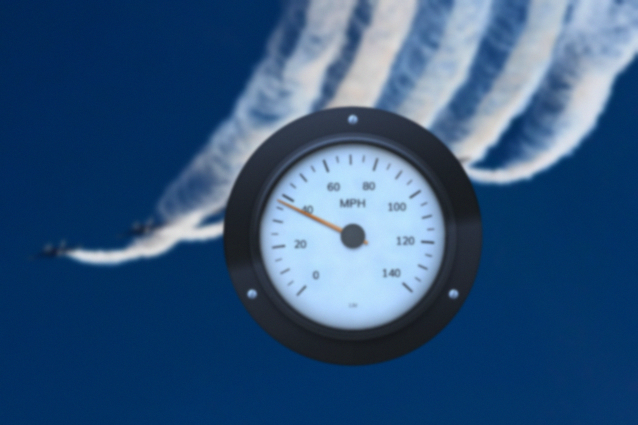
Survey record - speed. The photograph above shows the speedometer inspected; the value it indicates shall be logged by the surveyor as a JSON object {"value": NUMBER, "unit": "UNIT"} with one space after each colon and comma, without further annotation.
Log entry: {"value": 37.5, "unit": "mph"}
